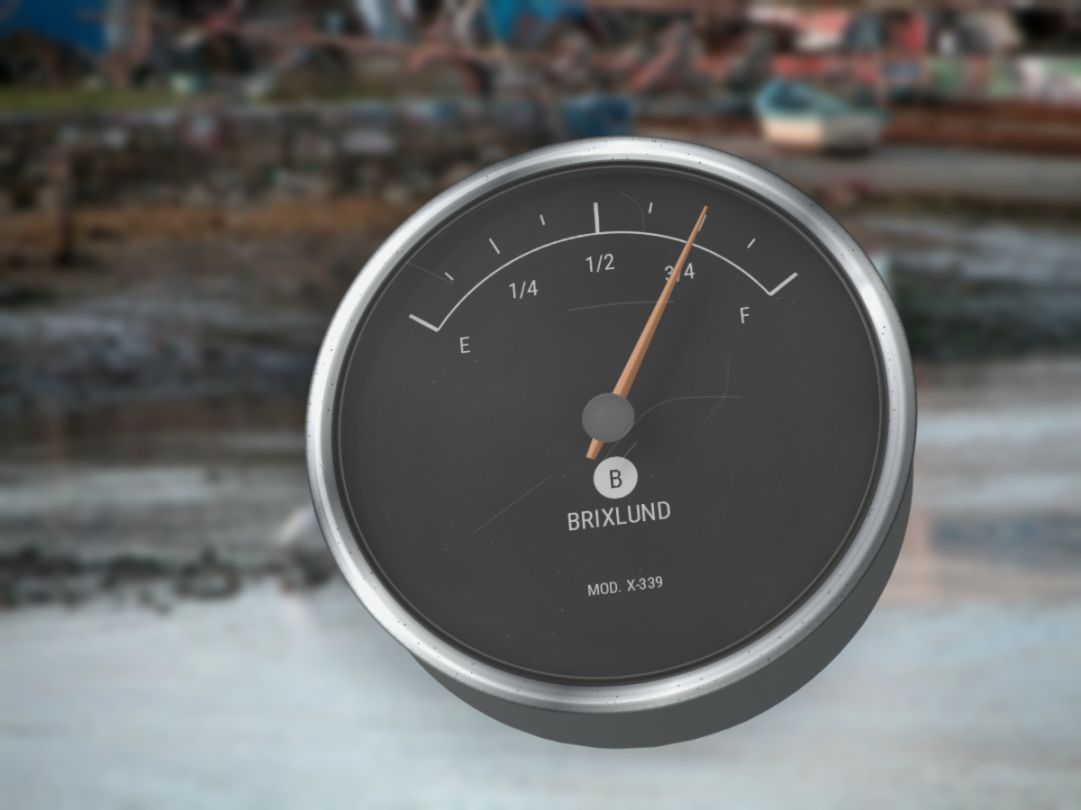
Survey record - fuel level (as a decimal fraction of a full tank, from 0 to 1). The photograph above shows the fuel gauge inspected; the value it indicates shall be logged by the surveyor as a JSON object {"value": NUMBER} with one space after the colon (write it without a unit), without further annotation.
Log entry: {"value": 0.75}
